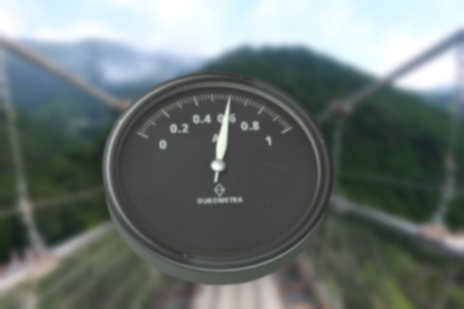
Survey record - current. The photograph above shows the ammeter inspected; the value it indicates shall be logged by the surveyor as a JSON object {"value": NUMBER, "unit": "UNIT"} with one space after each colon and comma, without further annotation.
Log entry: {"value": 0.6, "unit": "A"}
